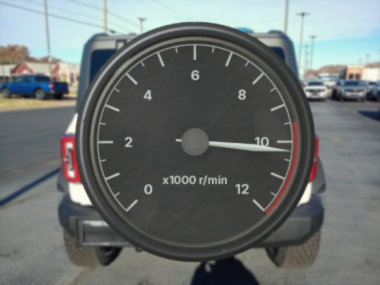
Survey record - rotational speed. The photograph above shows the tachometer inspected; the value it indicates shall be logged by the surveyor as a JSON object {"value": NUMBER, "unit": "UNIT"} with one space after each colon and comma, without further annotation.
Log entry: {"value": 10250, "unit": "rpm"}
